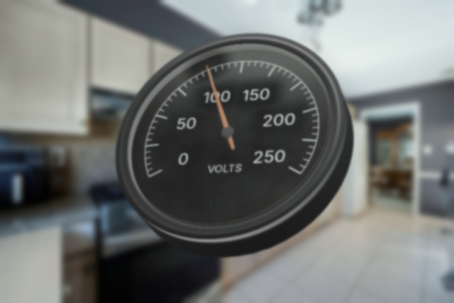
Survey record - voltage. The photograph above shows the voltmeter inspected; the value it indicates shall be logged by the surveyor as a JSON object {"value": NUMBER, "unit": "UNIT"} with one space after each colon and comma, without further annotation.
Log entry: {"value": 100, "unit": "V"}
